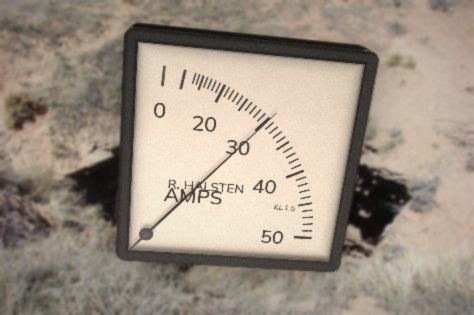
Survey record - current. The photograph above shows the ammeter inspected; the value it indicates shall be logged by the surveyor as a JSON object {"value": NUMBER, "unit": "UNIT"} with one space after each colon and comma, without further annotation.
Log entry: {"value": 30, "unit": "A"}
